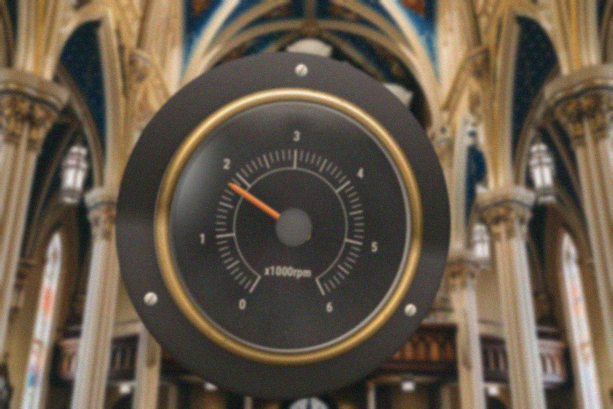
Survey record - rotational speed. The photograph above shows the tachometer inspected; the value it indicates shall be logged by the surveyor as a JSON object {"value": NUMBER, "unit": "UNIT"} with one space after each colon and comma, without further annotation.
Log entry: {"value": 1800, "unit": "rpm"}
